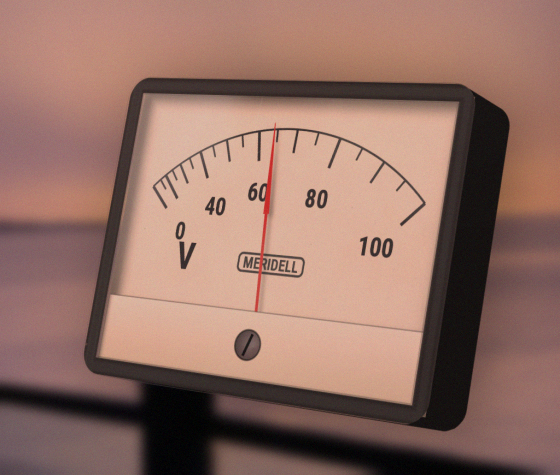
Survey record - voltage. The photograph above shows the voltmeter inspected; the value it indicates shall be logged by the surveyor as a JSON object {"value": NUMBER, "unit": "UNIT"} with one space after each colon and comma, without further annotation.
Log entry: {"value": 65, "unit": "V"}
